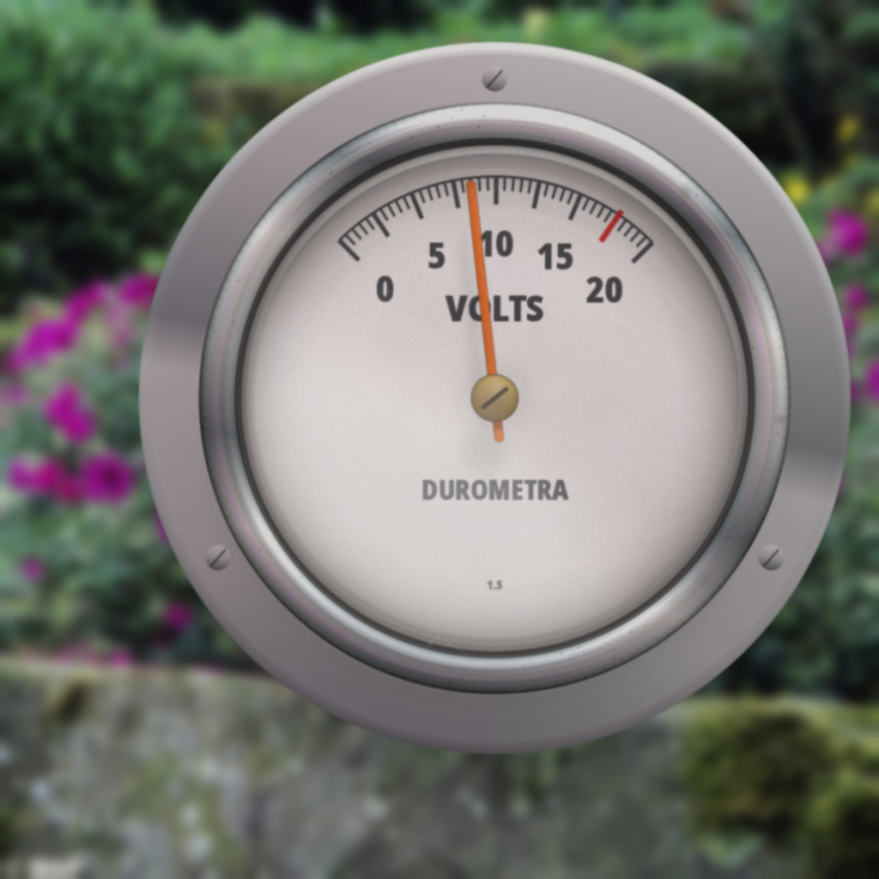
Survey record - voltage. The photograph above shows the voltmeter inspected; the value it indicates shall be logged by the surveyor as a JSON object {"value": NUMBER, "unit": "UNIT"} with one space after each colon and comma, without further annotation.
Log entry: {"value": 8.5, "unit": "V"}
